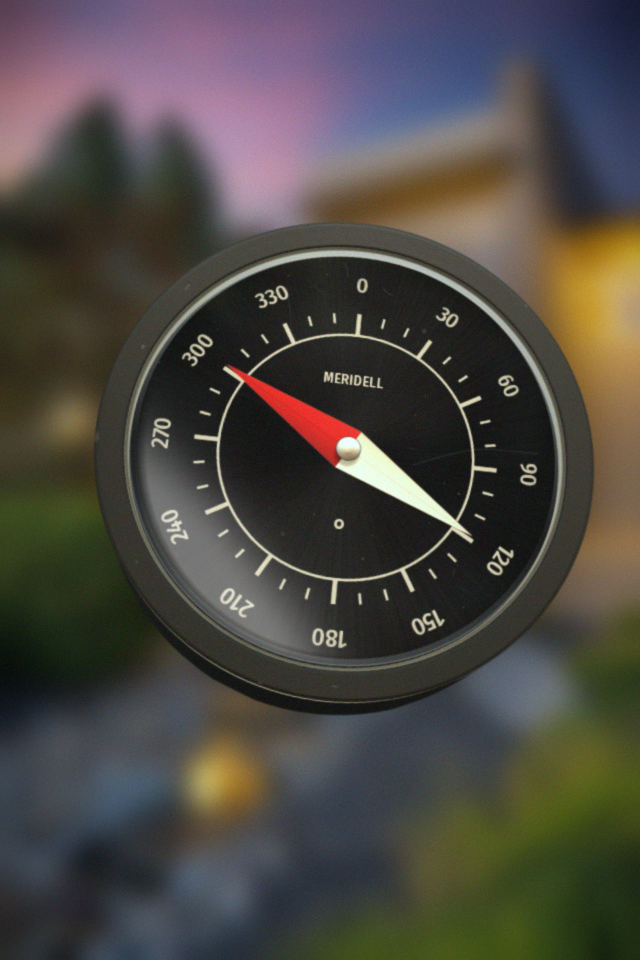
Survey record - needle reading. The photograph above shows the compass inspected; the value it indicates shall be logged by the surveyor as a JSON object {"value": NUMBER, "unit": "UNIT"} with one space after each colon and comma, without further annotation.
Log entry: {"value": 300, "unit": "°"}
